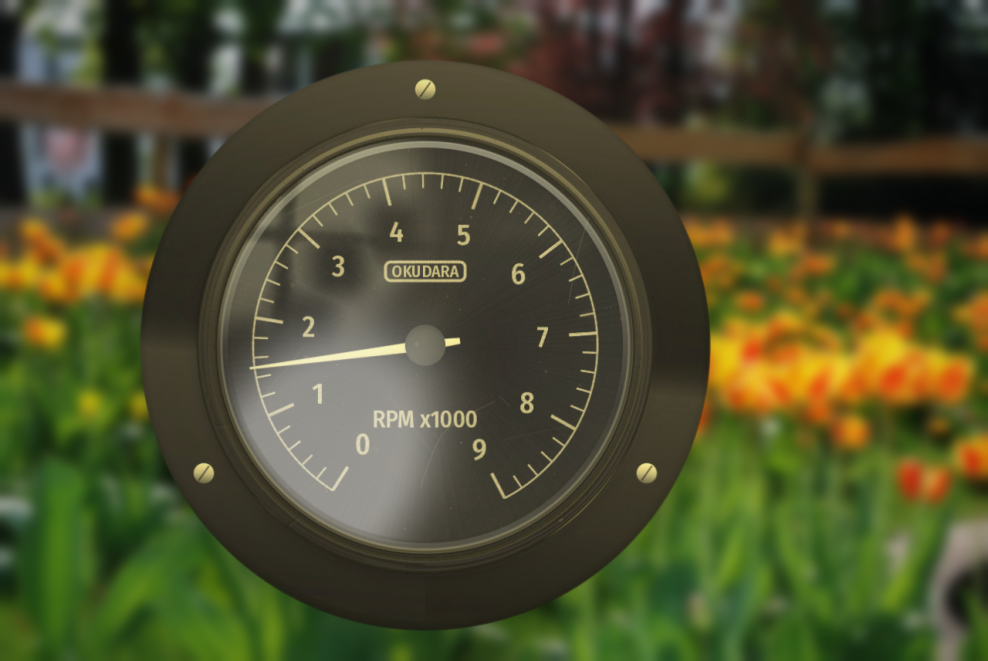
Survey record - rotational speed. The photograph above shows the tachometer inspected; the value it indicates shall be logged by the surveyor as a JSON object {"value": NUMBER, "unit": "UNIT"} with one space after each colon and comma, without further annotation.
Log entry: {"value": 1500, "unit": "rpm"}
